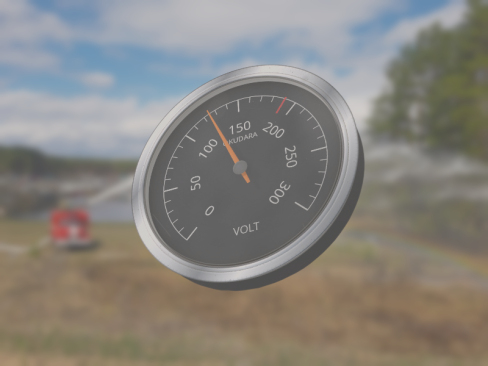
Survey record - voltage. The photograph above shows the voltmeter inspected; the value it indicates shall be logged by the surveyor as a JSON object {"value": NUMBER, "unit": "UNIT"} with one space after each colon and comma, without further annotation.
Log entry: {"value": 125, "unit": "V"}
